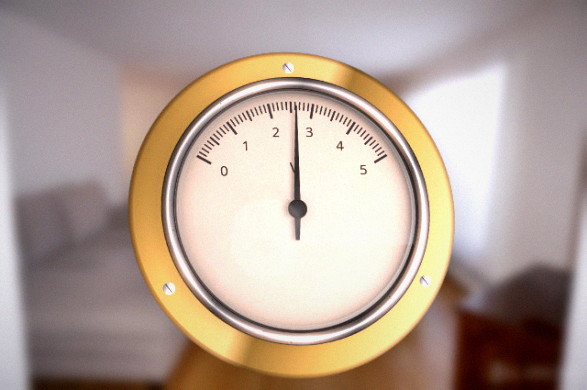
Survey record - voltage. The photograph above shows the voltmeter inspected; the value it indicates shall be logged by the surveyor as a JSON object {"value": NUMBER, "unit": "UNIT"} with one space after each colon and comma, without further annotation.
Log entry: {"value": 2.6, "unit": "V"}
